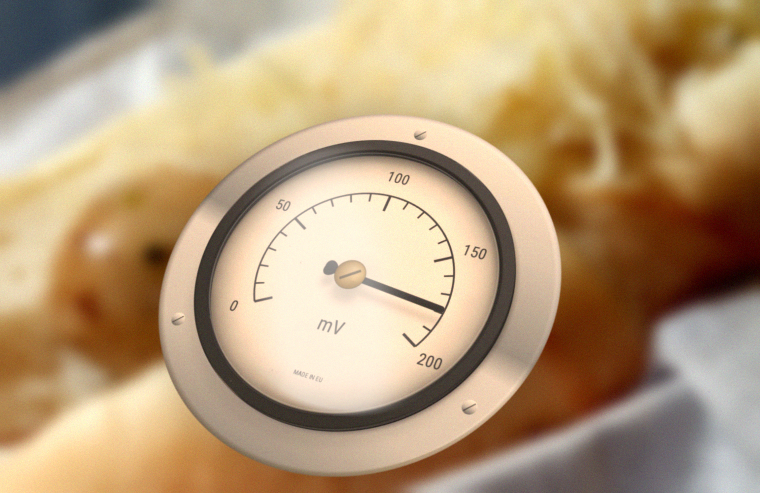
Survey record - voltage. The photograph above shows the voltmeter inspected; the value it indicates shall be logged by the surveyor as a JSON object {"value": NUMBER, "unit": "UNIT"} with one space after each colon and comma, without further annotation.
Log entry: {"value": 180, "unit": "mV"}
